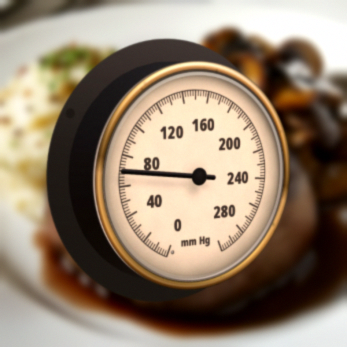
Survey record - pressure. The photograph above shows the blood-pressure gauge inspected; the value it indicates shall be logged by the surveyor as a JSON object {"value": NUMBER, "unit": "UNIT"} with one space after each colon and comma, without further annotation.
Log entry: {"value": 70, "unit": "mmHg"}
